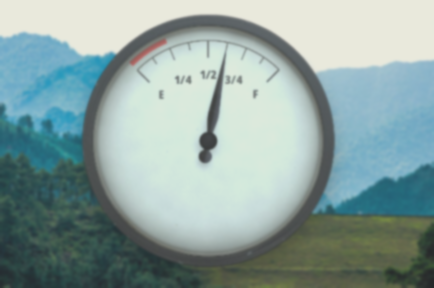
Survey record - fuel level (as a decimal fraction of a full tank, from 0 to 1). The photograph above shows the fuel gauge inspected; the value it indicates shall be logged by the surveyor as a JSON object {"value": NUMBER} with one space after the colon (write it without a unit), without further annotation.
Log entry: {"value": 0.625}
